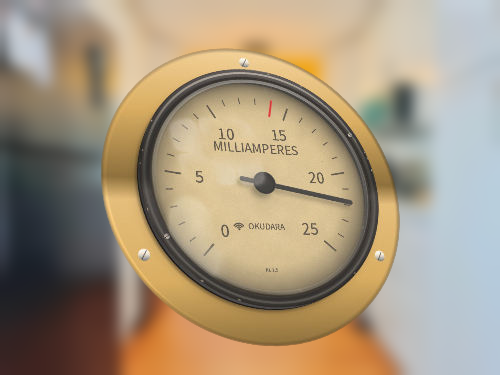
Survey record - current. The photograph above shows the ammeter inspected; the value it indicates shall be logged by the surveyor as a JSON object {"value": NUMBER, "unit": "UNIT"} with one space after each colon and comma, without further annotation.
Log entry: {"value": 22, "unit": "mA"}
